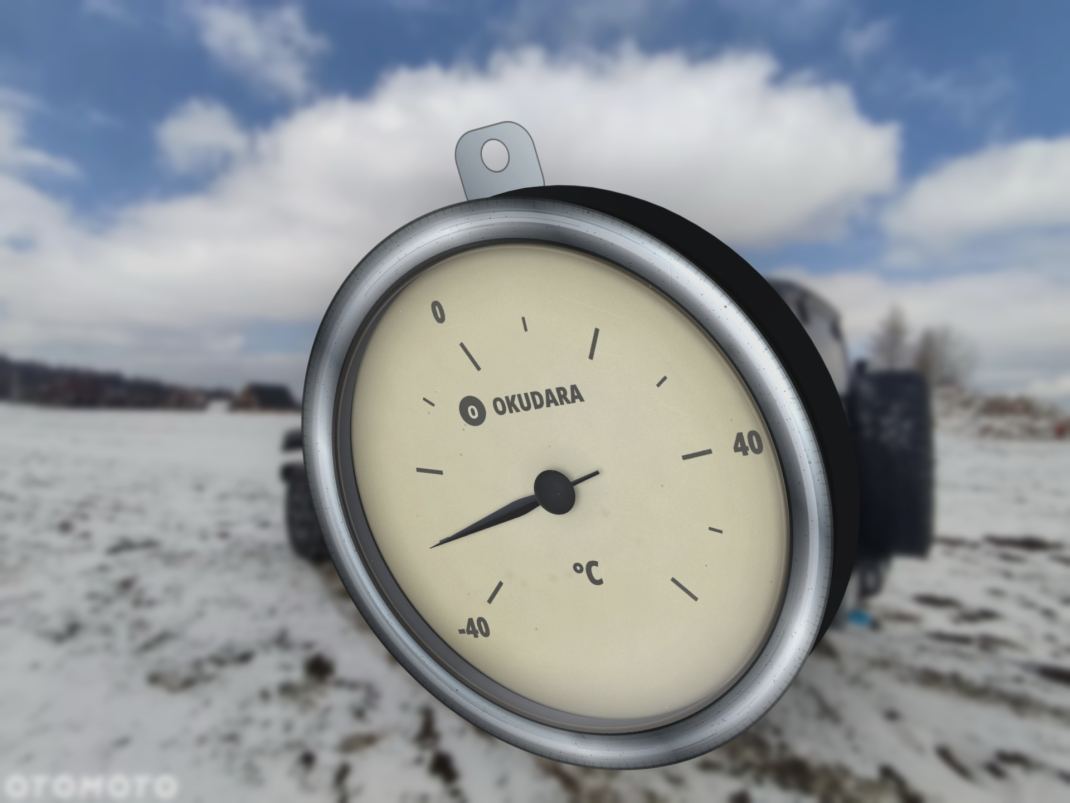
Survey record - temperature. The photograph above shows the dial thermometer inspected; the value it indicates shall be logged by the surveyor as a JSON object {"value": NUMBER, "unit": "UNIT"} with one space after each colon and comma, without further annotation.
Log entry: {"value": -30, "unit": "°C"}
